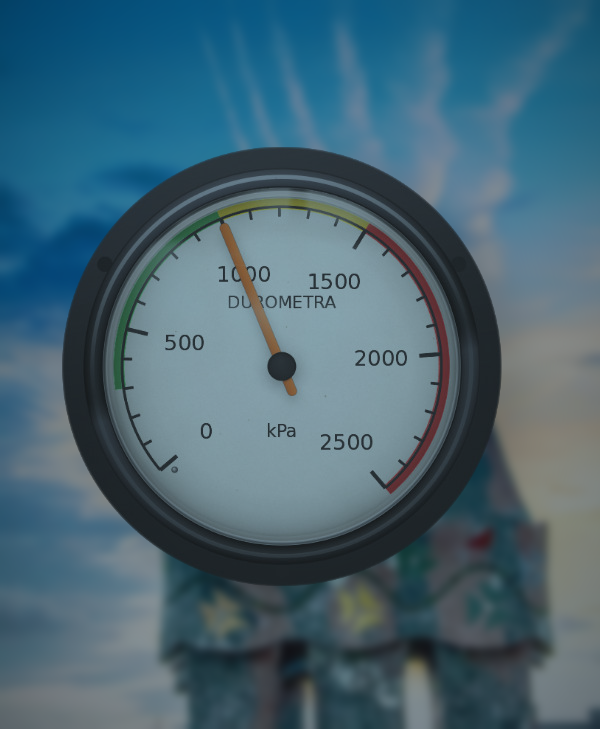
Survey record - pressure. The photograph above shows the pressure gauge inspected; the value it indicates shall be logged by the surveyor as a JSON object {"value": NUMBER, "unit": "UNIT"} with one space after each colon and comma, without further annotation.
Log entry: {"value": 1000, "unit": "kPa"}
